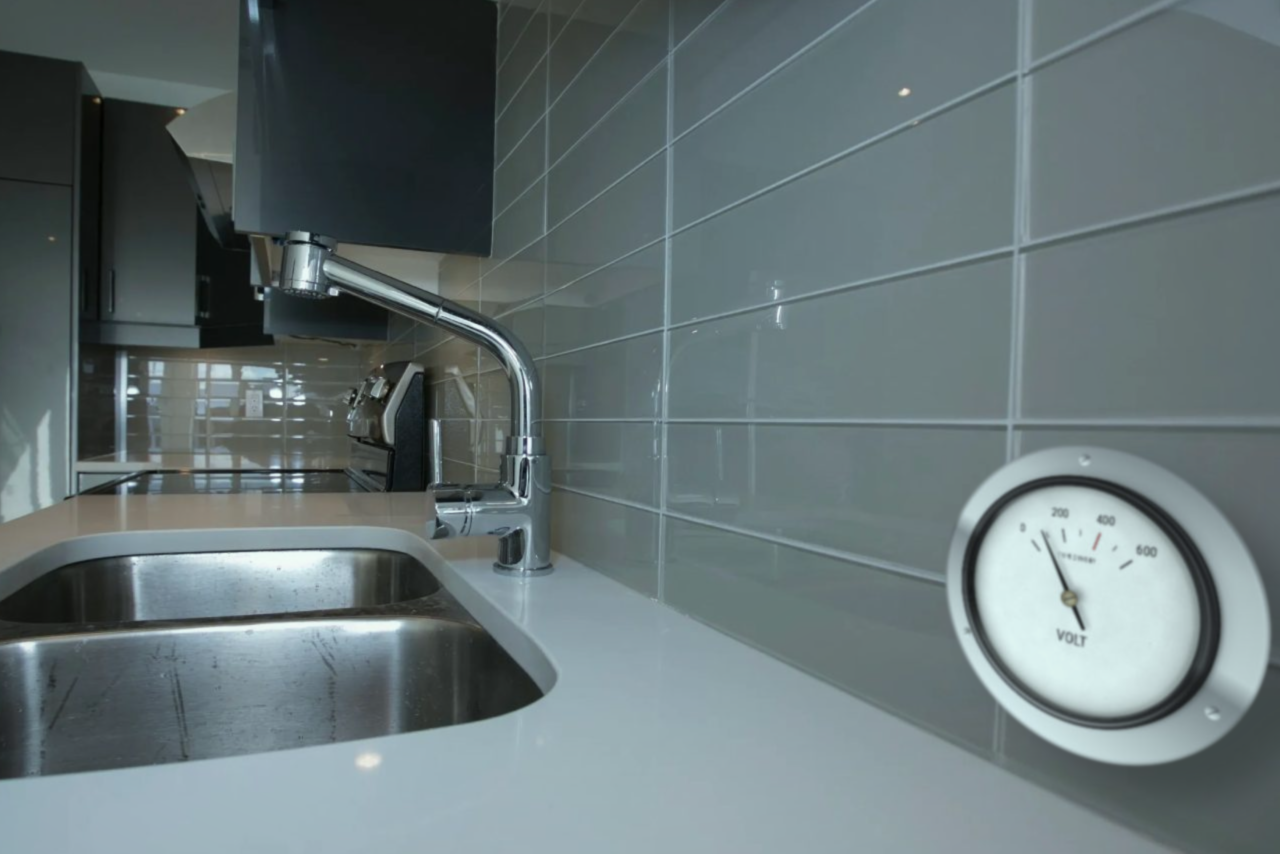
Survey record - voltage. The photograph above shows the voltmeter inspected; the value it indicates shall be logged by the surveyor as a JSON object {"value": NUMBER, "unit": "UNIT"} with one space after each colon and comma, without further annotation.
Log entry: {"value": 100, "unit": "V"}
